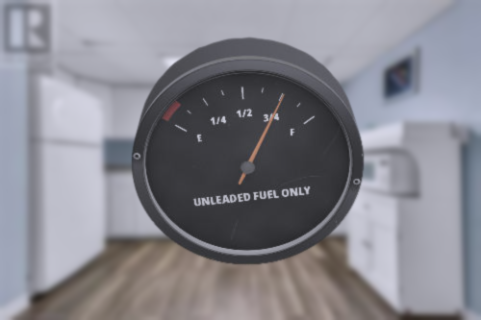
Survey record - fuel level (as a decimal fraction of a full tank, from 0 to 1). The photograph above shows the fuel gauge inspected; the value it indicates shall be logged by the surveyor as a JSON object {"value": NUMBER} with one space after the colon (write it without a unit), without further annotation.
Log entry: {"value": 0.75}
